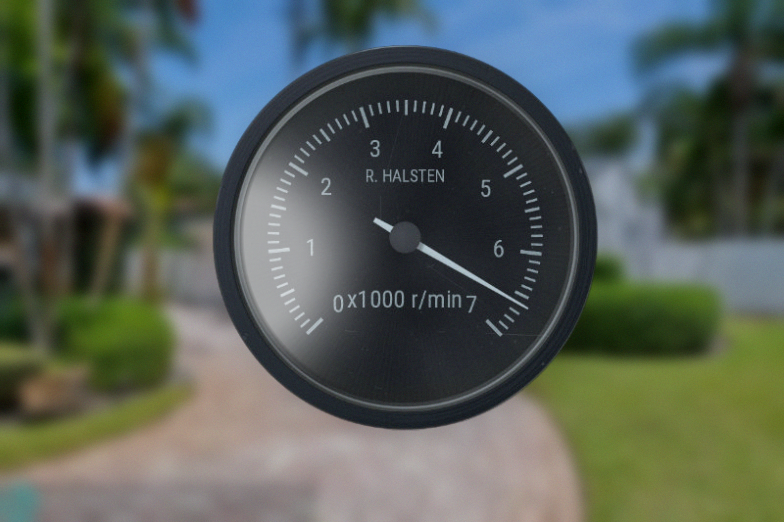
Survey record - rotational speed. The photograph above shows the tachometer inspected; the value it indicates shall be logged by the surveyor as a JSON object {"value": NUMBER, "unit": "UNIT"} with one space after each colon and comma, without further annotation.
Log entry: {"value": 6600, "unit": "rpm"}
